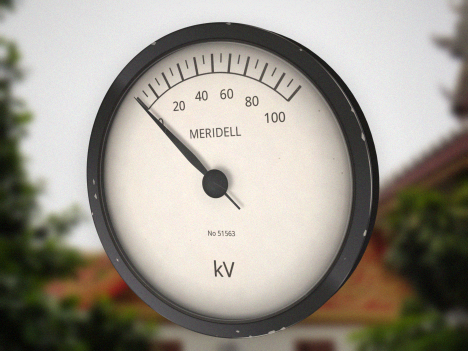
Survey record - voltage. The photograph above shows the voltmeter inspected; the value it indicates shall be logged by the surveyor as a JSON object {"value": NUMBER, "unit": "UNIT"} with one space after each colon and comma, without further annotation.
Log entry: {"value": 0, "unit": "kV"}
